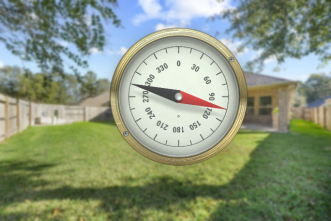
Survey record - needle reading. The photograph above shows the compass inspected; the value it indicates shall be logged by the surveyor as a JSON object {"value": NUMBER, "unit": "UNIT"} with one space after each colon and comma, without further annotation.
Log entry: {"value": 105, "unit": "°"}
